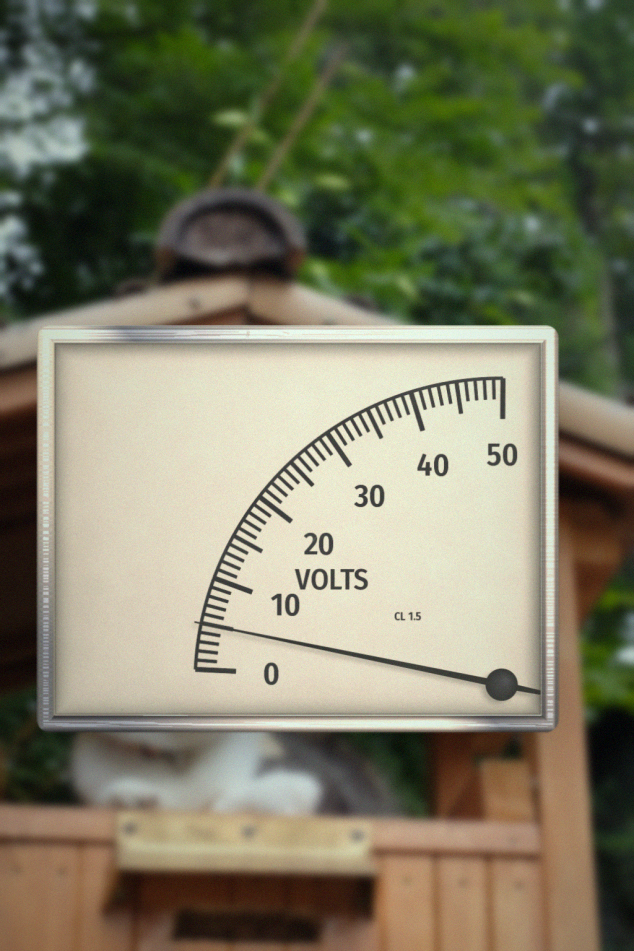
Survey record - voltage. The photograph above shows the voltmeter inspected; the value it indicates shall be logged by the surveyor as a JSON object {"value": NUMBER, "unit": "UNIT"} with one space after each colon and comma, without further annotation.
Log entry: {"value": 5, "unit": "V"}
